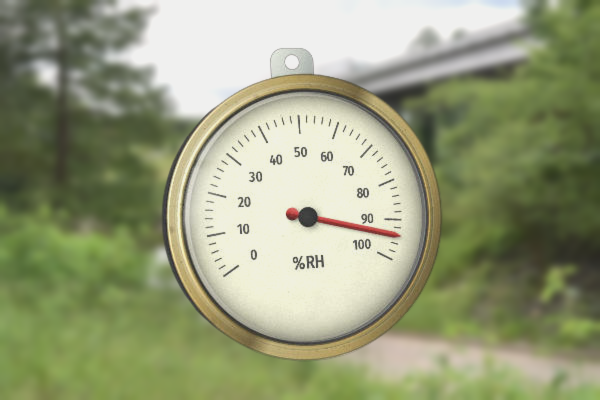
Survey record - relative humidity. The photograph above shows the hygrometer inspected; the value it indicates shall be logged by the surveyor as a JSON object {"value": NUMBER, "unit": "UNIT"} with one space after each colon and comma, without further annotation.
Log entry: {"value": 94, "unit": "%"}
